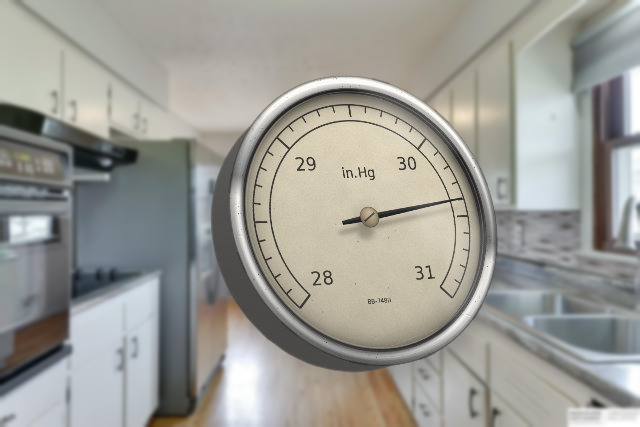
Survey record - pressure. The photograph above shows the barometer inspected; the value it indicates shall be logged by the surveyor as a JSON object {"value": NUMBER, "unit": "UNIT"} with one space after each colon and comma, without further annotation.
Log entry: {"value": 30.4, "unit": "inHg"}
